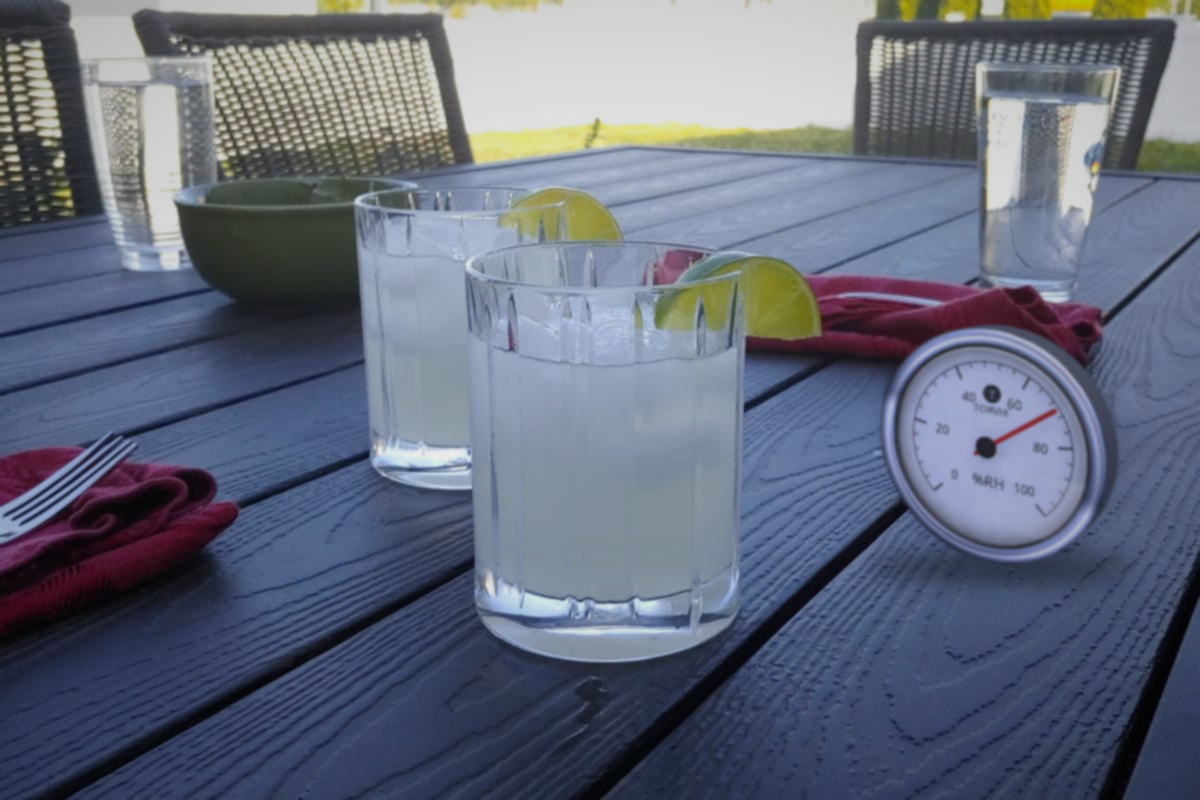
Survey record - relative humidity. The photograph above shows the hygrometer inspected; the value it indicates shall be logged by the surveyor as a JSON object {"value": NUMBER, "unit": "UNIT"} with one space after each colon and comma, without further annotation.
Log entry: {"value": 70, "unit": "%"}
